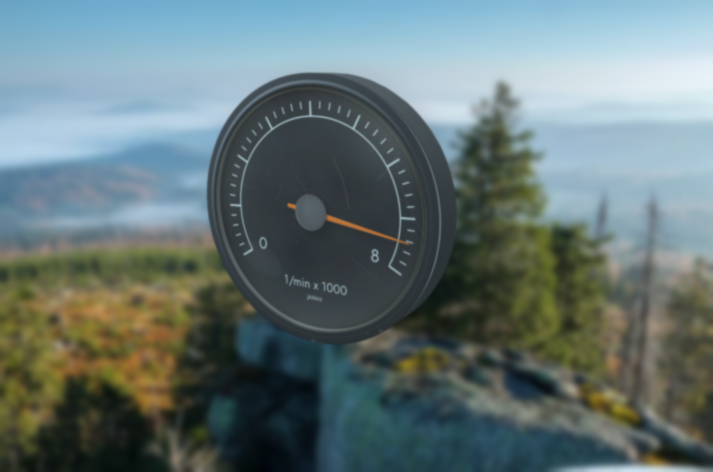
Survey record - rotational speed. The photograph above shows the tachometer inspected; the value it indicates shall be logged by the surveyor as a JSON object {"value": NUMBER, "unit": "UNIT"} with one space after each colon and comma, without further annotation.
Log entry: {"value": 7400, "unit": "rpm"}
